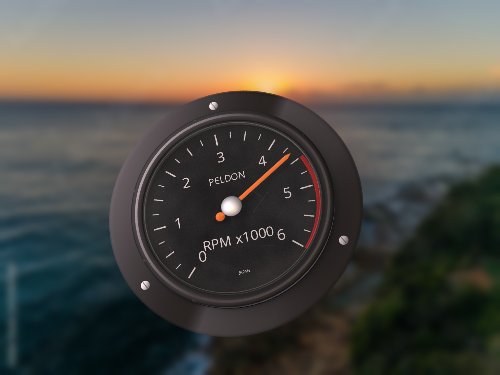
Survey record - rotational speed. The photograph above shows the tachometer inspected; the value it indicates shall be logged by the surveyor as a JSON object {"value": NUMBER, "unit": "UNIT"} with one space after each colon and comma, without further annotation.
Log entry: {"value": 4375, "unit": "rpm"}
